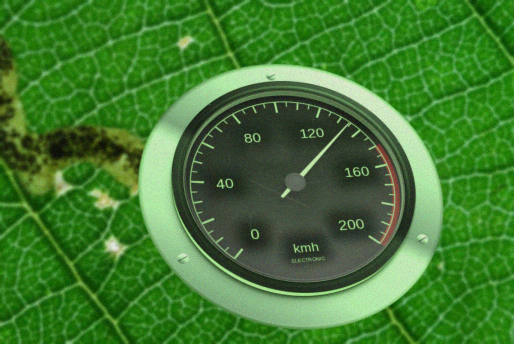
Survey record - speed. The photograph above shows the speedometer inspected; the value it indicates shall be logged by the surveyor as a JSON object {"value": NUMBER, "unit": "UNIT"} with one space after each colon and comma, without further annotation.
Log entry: {"value": 135, "unit": "km/h"}
